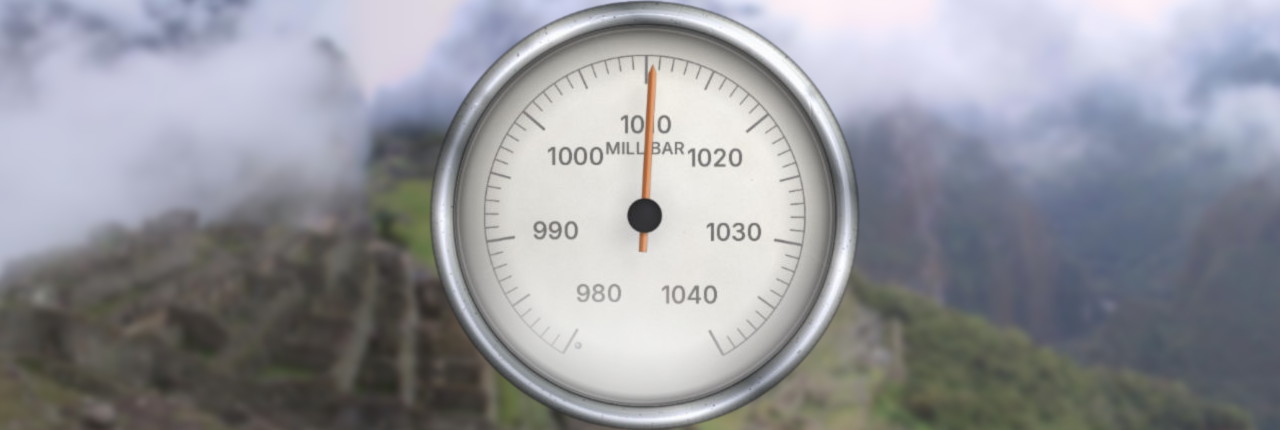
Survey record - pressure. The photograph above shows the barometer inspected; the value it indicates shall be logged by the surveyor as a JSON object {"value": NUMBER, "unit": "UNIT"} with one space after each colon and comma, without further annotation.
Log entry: {"value": 1010.5, "unit": "mbar"}
